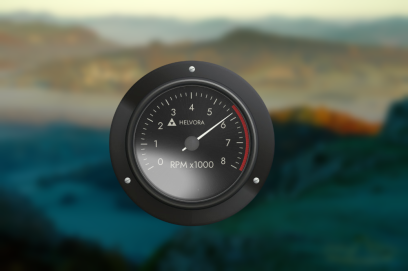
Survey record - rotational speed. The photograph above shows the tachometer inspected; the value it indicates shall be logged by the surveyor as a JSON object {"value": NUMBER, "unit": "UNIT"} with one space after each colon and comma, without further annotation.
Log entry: {"value": 5800, "unit": "rpm"}
